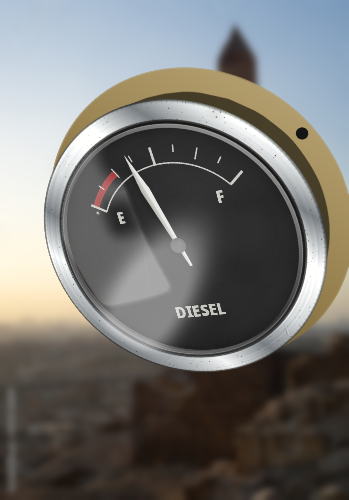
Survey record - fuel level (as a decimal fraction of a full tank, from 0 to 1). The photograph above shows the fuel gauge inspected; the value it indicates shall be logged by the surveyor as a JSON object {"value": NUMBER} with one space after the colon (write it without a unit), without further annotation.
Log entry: {"value": 0.375}
